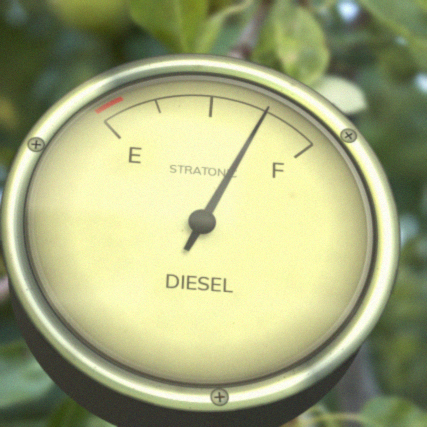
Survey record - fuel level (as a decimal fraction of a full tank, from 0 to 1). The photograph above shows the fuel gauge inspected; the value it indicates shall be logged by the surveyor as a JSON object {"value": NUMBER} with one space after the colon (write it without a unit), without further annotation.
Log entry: {"value": 0.75}
